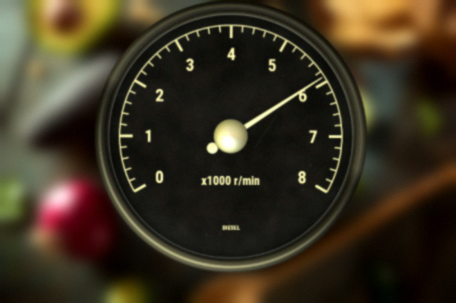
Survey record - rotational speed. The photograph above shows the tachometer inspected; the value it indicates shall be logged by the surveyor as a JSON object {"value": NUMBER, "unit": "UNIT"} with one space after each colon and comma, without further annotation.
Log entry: {"value": 5900, "unit": "rpm"}
